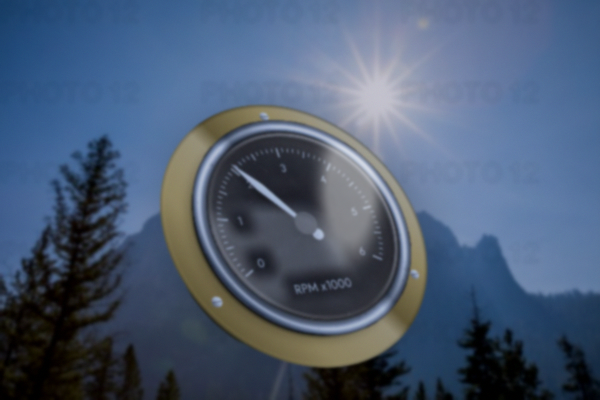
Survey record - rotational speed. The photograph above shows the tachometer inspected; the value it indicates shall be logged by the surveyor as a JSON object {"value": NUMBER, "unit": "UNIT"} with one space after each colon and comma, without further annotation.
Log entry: {"value": 2000, "unit": "rpm"}
